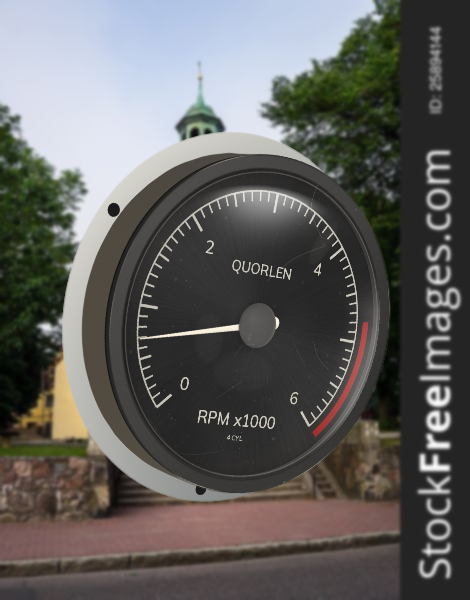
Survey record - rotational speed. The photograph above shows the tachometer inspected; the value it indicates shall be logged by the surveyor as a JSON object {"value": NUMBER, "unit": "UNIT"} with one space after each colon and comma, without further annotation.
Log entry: {"value": 700, "unit": "rpm"}
